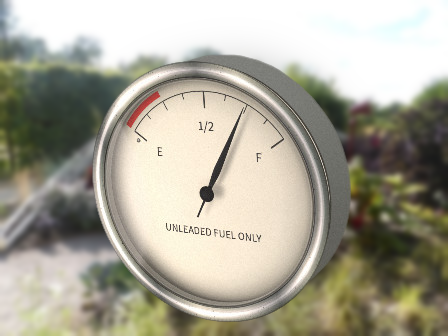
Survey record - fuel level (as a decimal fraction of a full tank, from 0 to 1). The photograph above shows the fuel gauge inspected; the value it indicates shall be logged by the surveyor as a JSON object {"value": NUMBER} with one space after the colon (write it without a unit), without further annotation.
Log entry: {"value": 0.75}
